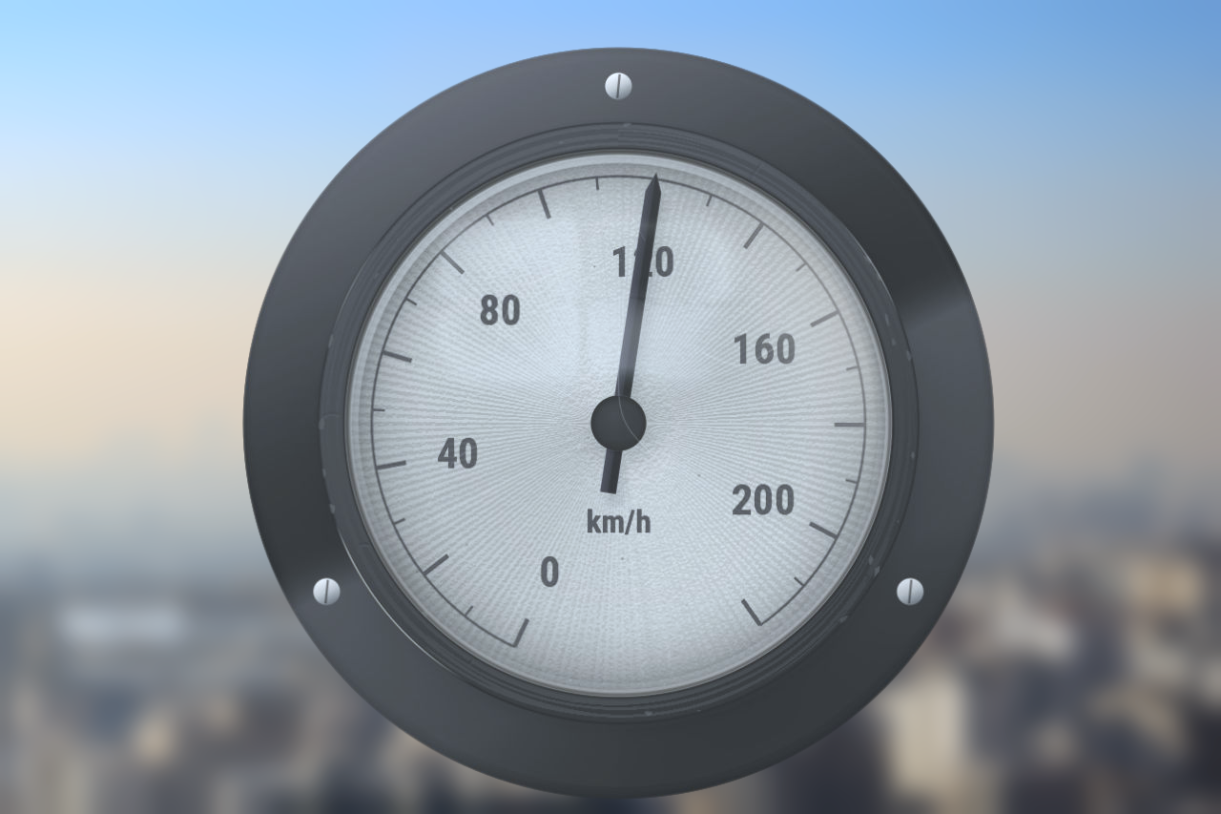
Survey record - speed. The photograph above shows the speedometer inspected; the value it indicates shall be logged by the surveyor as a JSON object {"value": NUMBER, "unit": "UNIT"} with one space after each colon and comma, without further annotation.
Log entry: {"value": 120, "unit": "km/h"}
